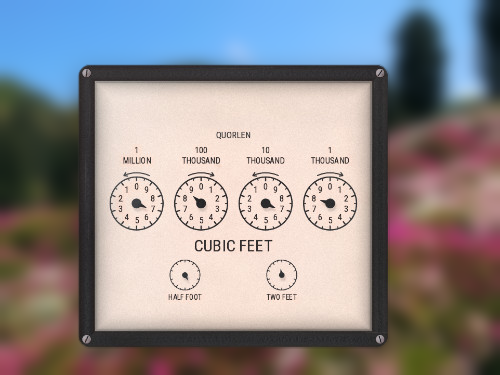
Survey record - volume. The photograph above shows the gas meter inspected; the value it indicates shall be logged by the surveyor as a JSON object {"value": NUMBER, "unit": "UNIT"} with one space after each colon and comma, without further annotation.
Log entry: {"value": 686800, "unit": "ft³"}
